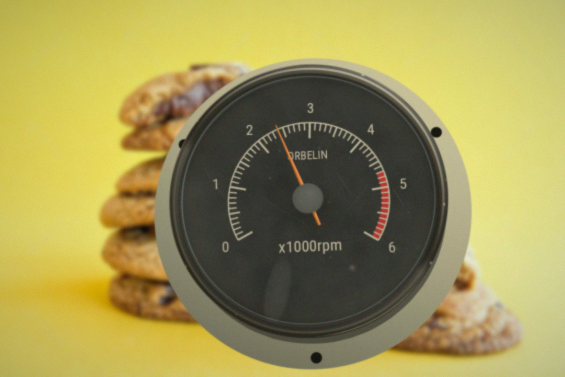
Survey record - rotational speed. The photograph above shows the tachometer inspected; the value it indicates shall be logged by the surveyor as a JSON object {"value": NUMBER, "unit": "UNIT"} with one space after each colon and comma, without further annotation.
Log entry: {"value": 2400, "unit": "rpm"}
